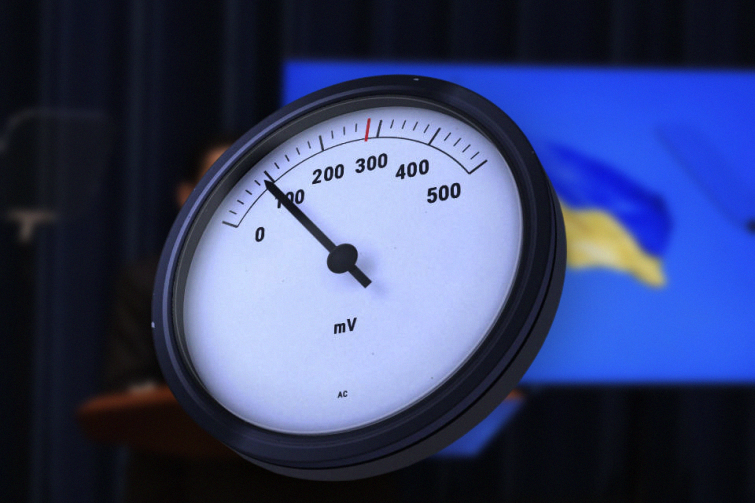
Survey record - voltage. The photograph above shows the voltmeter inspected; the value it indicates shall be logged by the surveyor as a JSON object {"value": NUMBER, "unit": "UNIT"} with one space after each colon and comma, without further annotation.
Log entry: {"value": 90, "unit": "mV"}
